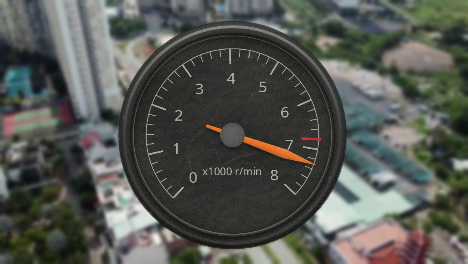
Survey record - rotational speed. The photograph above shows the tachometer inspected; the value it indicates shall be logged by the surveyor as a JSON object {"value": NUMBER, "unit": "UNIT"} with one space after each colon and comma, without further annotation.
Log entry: {"value": 7300, "unit": "rpm"}
